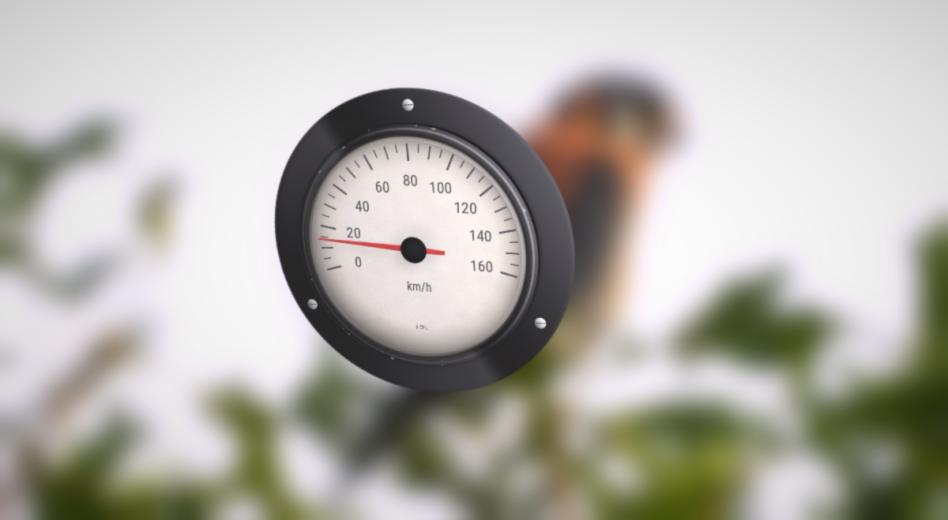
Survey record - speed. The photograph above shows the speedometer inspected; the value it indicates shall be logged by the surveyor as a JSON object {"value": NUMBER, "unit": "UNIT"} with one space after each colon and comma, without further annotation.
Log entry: {"value": 15, "unit": "km/h"}
